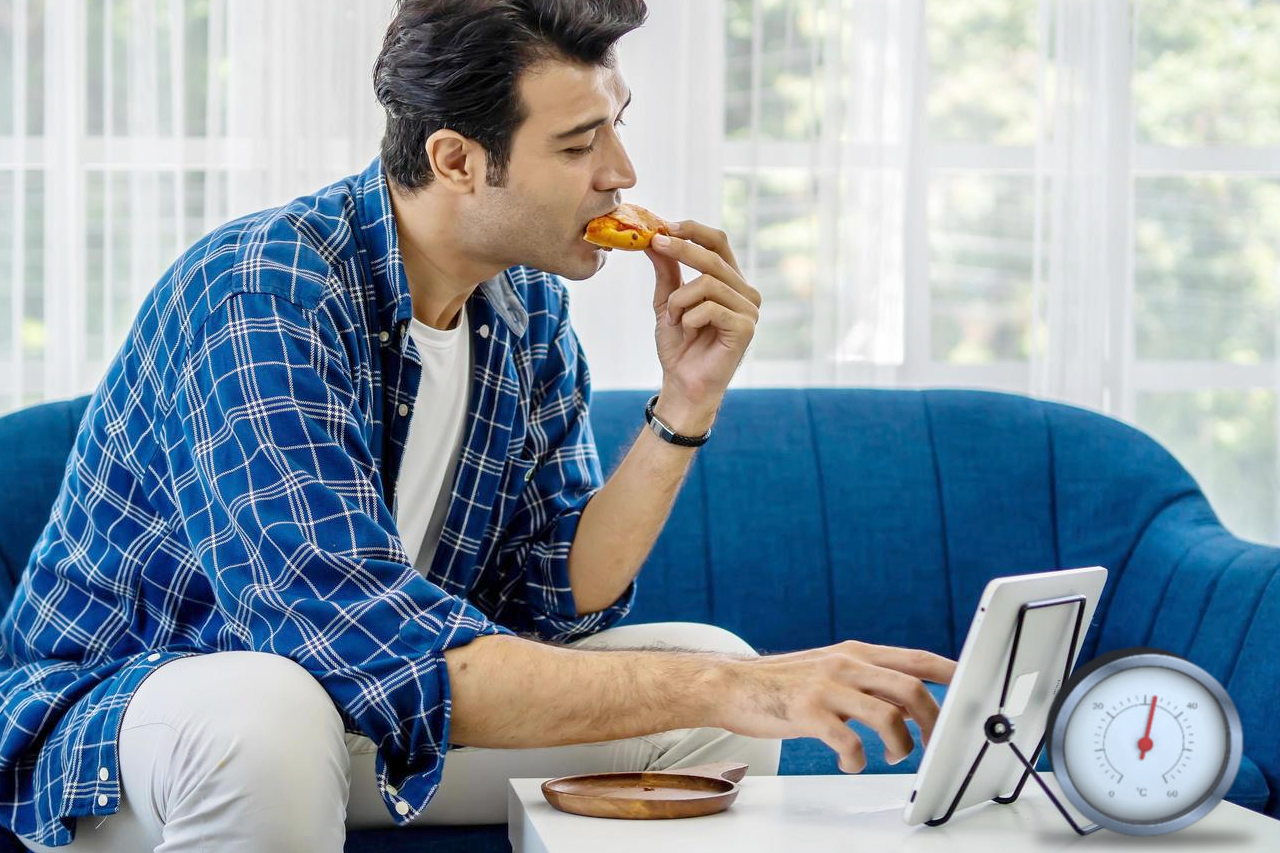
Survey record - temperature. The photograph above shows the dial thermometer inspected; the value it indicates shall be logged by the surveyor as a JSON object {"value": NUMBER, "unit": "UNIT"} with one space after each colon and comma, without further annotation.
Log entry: {"value": 32, "unit": "°C"}
